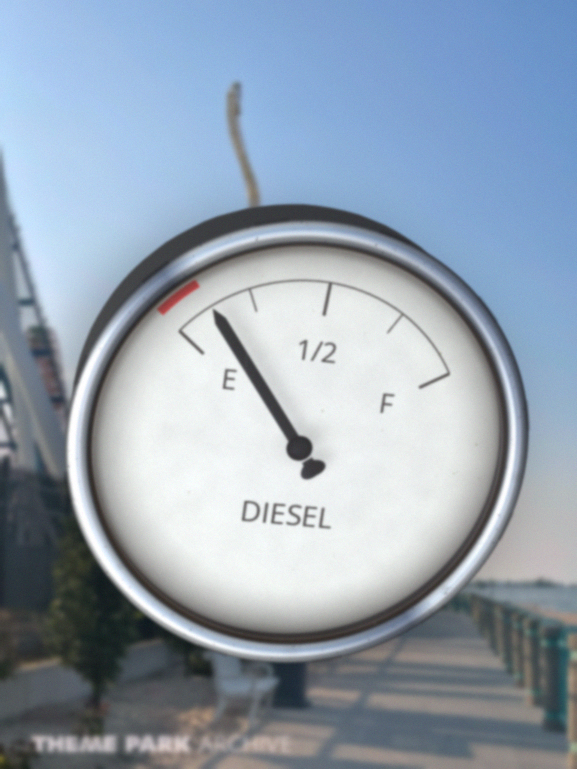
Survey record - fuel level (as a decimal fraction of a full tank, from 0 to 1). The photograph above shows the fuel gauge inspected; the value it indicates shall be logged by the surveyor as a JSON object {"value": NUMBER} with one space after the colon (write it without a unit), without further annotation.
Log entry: {"value": 0.125}
